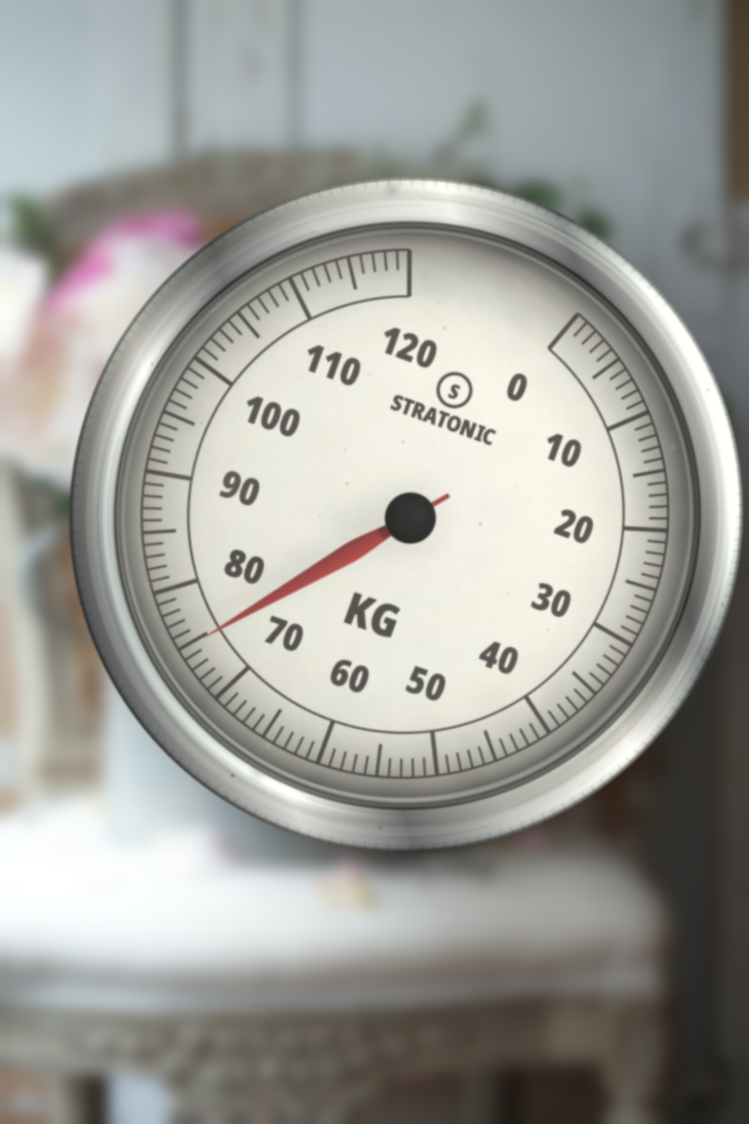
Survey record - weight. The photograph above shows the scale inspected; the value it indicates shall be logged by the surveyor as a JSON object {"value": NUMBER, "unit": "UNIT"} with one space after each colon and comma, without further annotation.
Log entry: {"value": 75, "unit": "kg"}
